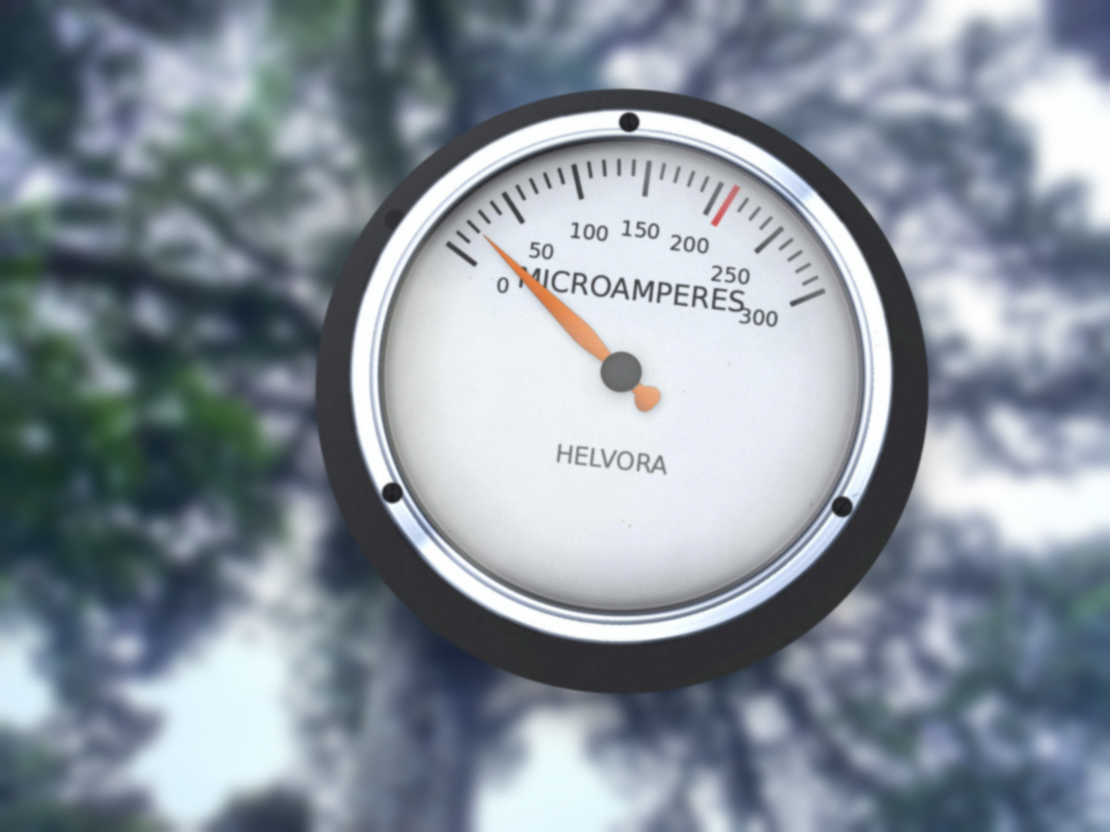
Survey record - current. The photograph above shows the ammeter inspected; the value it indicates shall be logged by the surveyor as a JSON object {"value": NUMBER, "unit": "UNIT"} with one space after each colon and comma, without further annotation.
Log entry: {"value": 20, "unit": "µA"}
